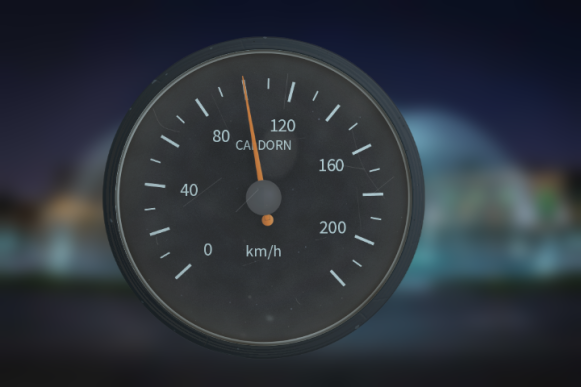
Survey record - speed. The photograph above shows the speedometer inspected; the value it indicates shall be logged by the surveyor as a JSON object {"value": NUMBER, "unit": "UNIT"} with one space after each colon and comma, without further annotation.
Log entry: {"value": 100, "unit": "km/h"}
